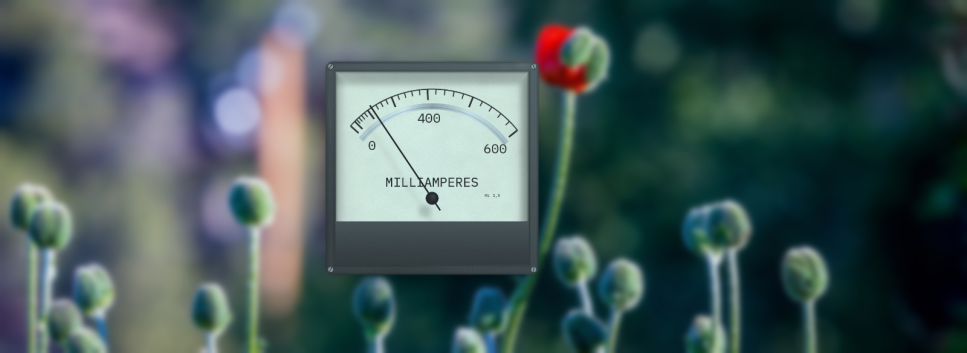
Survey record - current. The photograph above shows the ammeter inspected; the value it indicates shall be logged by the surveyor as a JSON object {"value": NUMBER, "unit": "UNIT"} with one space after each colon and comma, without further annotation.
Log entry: {"value": 220, "unit": "mA"}
